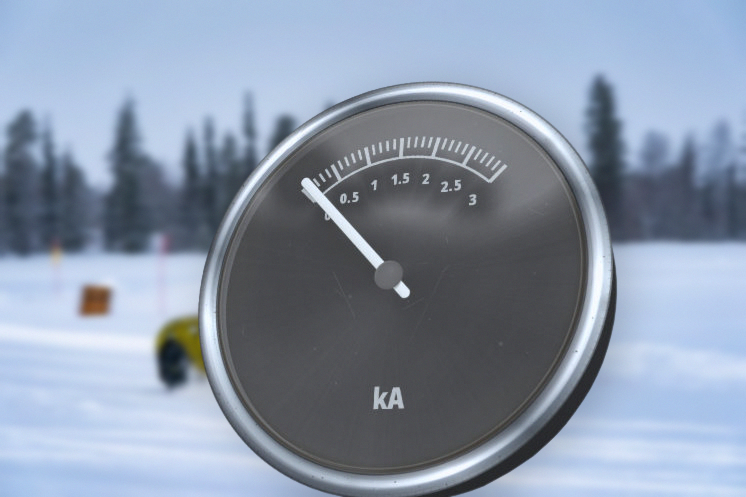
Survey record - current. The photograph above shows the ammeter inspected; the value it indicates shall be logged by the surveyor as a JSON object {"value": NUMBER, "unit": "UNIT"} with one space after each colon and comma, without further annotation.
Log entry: {"value": 0.1, "unit": "kA"}
